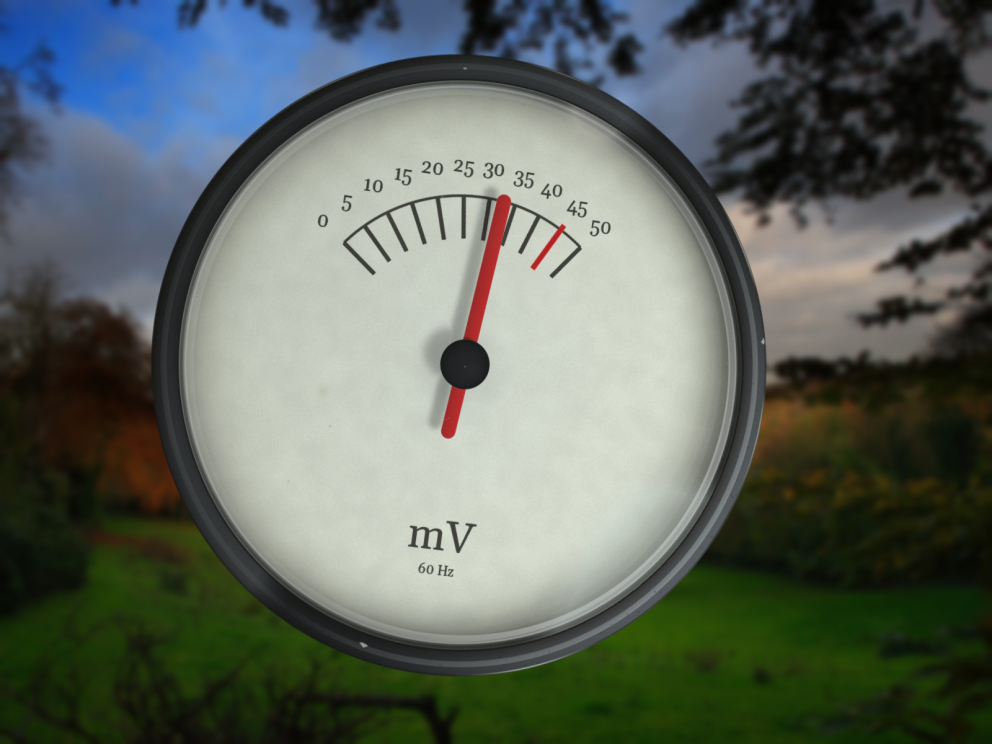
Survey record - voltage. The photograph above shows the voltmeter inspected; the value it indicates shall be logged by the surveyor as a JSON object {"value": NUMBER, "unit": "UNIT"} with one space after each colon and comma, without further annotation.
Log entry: {"value": 32.5, "unit": "mV"}
